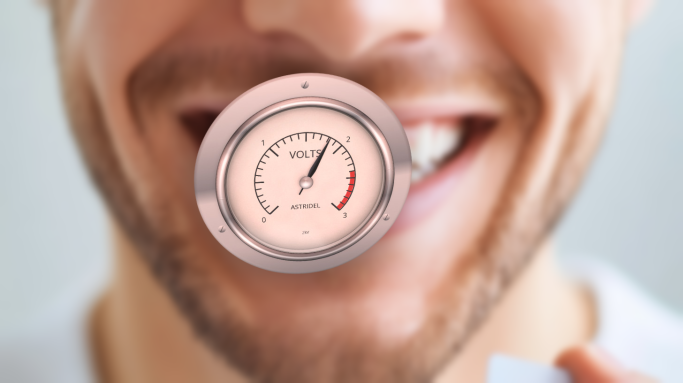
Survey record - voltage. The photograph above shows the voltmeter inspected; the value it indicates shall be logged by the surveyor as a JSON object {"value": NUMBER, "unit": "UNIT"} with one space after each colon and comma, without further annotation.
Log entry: {"value": 1.8, "unit": "V"}
